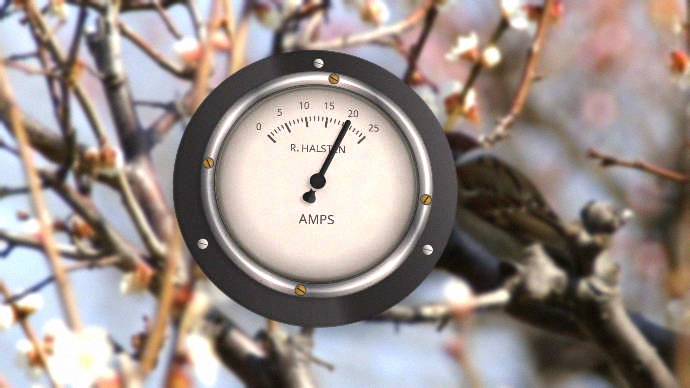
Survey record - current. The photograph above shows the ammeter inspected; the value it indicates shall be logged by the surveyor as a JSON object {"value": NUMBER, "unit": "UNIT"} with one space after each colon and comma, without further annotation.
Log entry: {"value": 20, "unit": "A"}
